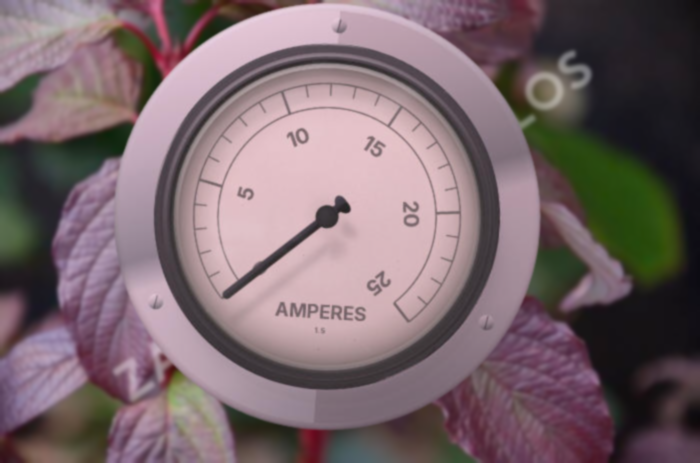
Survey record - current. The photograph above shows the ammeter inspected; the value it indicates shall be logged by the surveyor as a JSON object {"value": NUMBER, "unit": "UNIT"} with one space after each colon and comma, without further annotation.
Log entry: {"value": 0, "unit": "A"}
